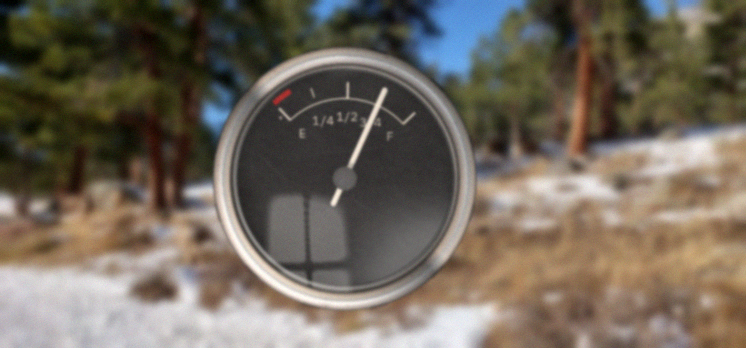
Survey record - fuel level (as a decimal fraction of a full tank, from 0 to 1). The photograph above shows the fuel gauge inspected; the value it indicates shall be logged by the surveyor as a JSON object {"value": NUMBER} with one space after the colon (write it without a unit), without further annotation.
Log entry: {"value": 0.75}
